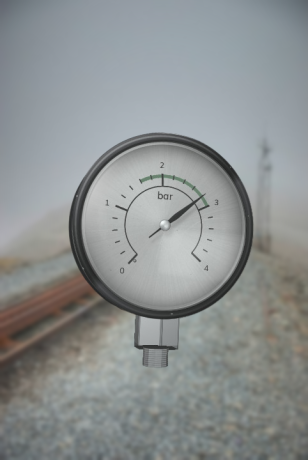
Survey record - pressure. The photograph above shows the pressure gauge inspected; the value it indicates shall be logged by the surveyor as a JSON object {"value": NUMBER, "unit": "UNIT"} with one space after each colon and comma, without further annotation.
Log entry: {"value": 2.8, "unit": "bar"}
